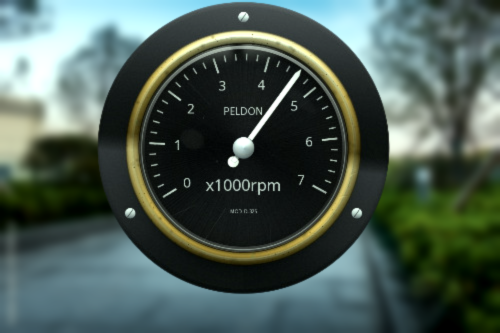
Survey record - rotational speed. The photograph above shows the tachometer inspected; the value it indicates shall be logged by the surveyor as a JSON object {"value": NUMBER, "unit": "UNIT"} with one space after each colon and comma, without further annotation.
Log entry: {"value": 4600, "unit": "rpm"}
